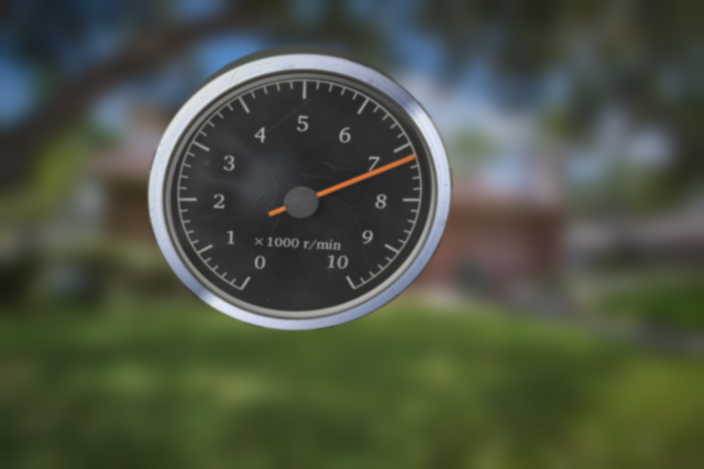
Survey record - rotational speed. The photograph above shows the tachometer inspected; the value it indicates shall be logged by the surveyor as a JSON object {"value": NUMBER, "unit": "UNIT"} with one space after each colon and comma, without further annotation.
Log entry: {"value": 7200, "unit": "rpm"}
